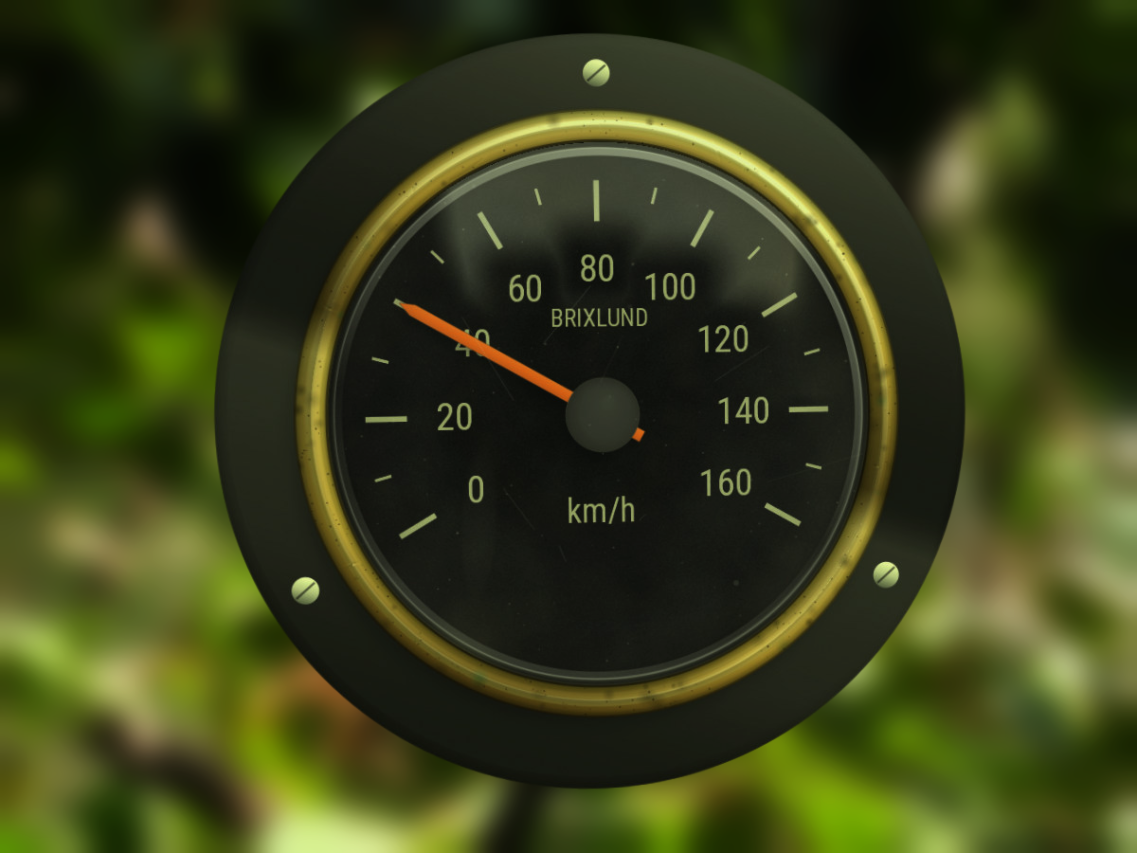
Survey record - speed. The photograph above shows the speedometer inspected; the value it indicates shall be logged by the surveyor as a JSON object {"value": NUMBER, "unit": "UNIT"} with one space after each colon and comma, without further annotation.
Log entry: {"value": 40, "unit": "km/h"}
